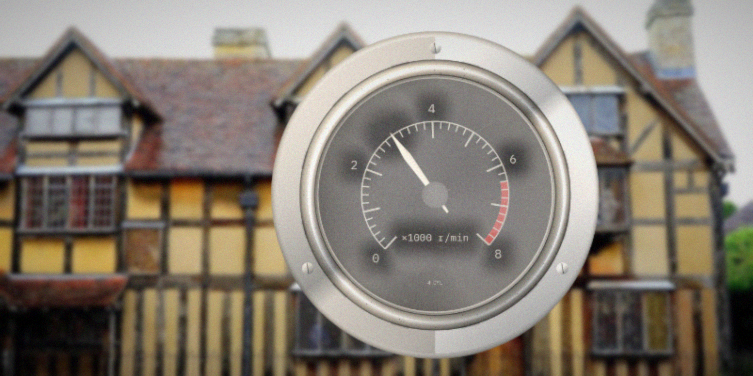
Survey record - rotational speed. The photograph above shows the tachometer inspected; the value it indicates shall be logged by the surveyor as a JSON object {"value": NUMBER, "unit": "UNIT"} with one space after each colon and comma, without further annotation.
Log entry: {"value": 3000, "unit": "rpm"}
